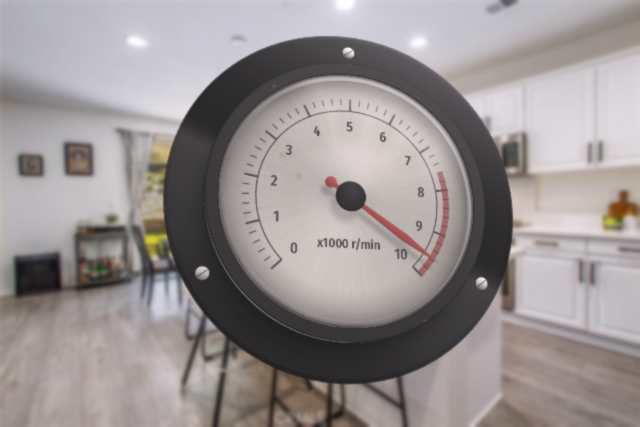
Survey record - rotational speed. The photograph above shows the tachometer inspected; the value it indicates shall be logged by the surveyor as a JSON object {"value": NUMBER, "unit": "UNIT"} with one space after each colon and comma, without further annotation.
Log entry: {"value": 9600, "unit": "rpm"}
